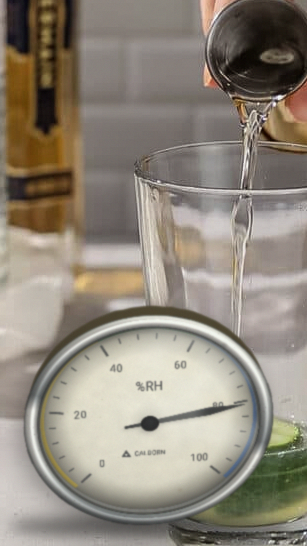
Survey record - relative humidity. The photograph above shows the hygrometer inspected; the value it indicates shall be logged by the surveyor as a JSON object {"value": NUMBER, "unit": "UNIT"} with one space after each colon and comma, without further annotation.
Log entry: {"value": 80, "unit": "%"}
